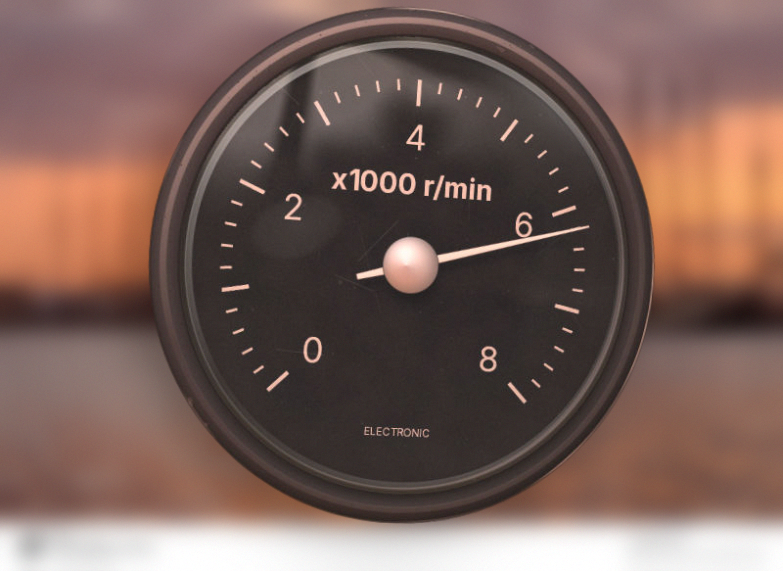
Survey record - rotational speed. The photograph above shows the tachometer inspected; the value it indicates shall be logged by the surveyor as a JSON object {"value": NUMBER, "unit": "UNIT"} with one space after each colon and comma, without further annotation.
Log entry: {"value": 6200, "unit": "rpm"}
